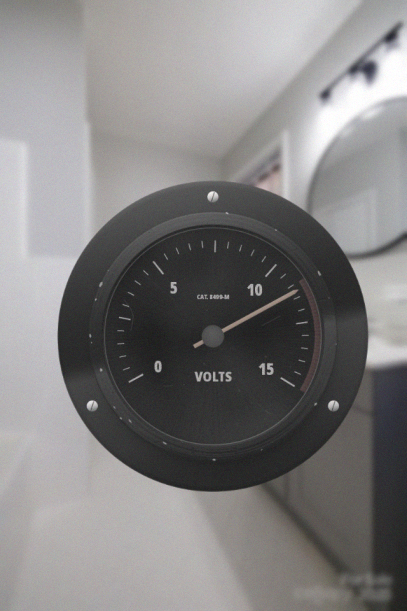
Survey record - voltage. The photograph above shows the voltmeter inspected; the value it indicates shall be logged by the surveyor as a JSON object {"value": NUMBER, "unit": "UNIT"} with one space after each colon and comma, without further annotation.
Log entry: {"value": 11.25, "unit": "V"}
